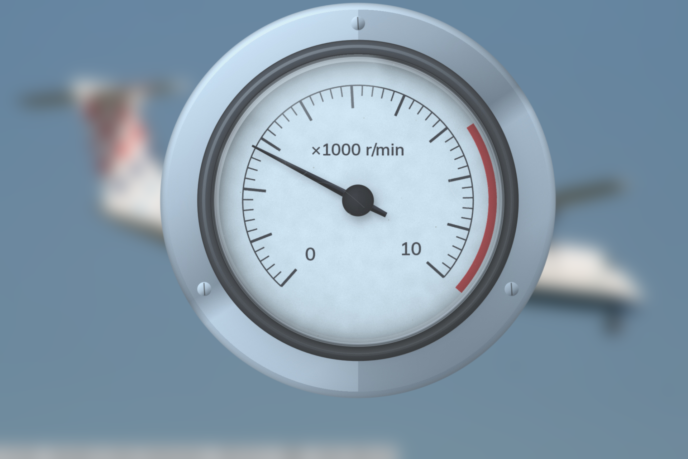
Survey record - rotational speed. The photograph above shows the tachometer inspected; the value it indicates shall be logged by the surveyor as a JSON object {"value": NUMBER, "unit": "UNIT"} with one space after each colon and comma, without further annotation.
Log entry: {"value": 2800, "unit": "rpm"}
